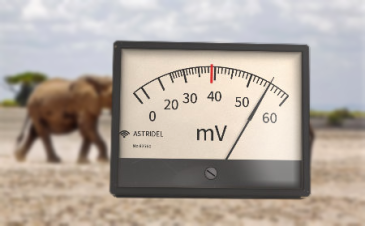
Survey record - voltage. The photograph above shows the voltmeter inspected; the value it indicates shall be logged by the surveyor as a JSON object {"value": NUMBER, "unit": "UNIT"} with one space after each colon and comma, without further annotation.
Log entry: {"value": 55, "unit": "mV"}
